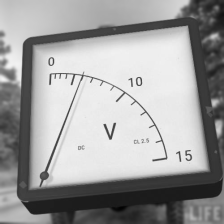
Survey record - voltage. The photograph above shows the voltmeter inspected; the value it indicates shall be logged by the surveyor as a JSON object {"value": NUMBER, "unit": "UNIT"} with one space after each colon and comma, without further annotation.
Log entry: {"value": 6, "unit": "V"}
